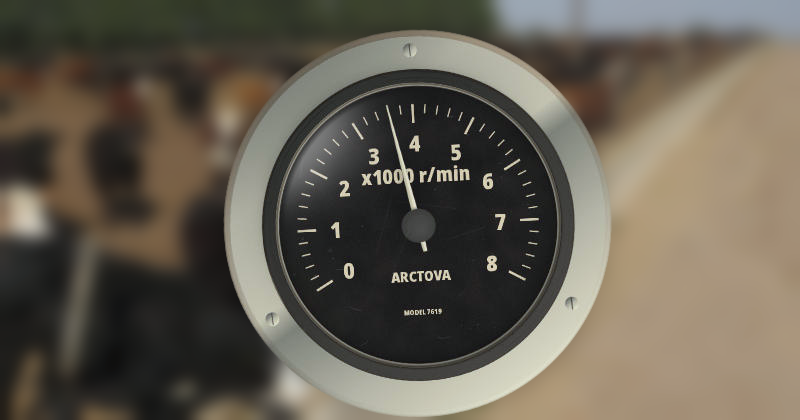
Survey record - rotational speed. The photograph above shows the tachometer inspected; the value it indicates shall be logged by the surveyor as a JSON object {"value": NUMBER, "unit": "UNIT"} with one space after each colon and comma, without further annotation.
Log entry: {"value": 3600, "unit": "rpm"}
